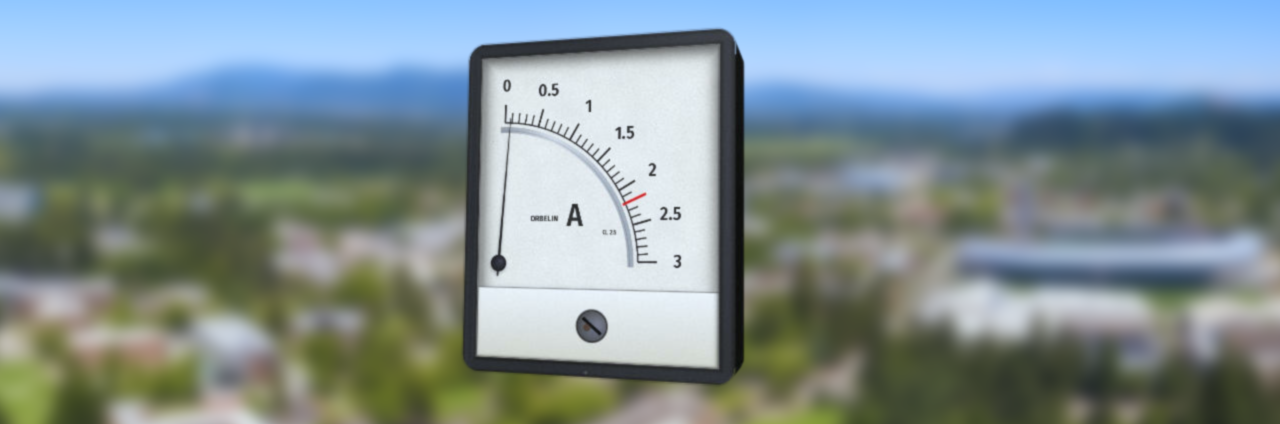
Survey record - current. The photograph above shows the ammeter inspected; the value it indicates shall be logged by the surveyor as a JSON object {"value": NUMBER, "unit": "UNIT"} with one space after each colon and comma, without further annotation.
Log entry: {"value": 0.1, "unit": "A"}
